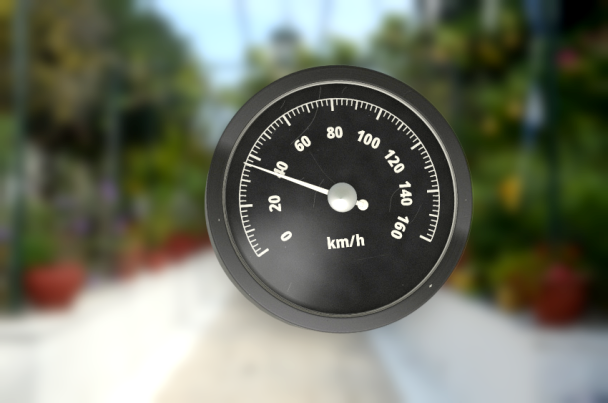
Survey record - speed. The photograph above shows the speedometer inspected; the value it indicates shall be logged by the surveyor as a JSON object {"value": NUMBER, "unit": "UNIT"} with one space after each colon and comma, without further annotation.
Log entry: {"value": 36, "unit": "km/h"}
